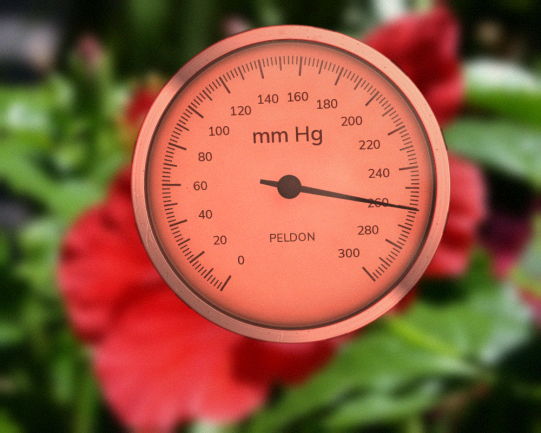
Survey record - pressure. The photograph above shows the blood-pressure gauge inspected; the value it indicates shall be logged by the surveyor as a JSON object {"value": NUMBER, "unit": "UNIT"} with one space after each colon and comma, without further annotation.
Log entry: {"value": 260, "unit": "mmHg"}
